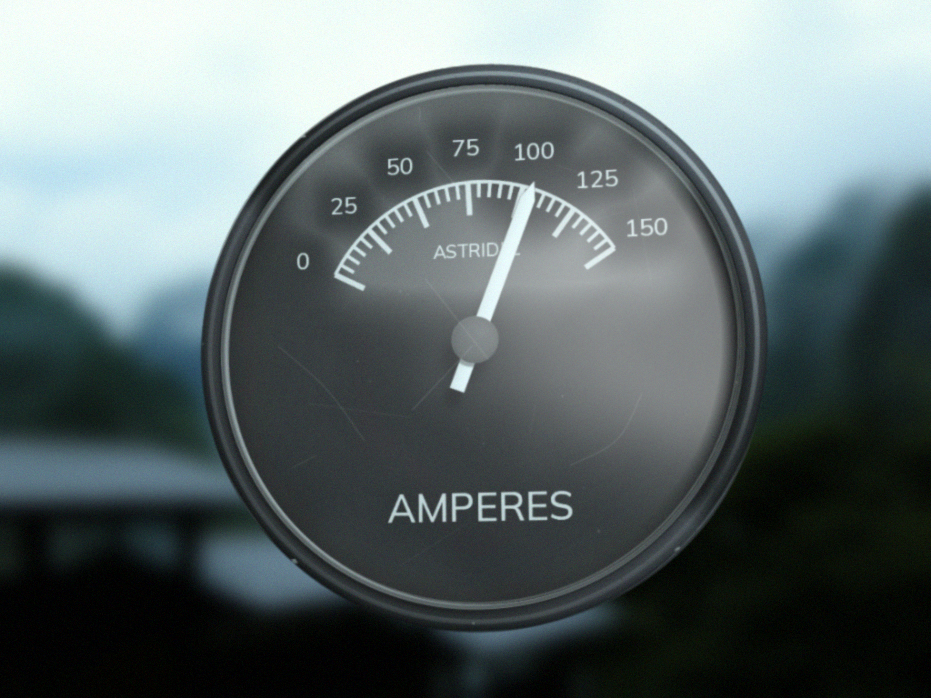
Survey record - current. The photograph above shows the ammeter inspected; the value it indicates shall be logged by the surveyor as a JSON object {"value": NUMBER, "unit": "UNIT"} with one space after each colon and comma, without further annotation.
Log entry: {"value": 105, "unit": "A"}
